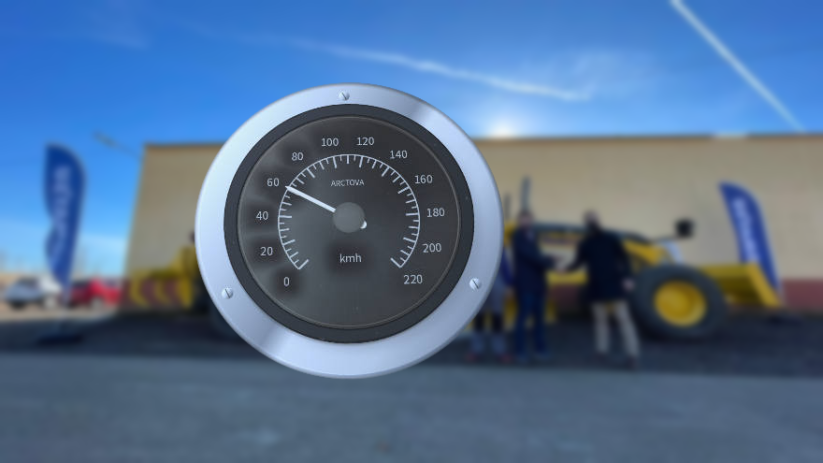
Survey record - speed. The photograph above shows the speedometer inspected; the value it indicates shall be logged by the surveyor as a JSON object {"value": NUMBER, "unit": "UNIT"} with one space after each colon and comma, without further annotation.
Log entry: {"value": 60, "unit": "km/h"}
